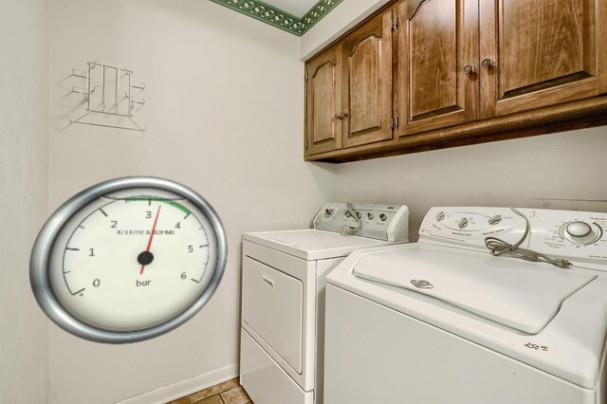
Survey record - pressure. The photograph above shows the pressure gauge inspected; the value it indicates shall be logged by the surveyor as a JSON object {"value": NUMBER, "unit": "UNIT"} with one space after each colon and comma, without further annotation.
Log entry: {"value": 3.25, "unit": "bar"}
